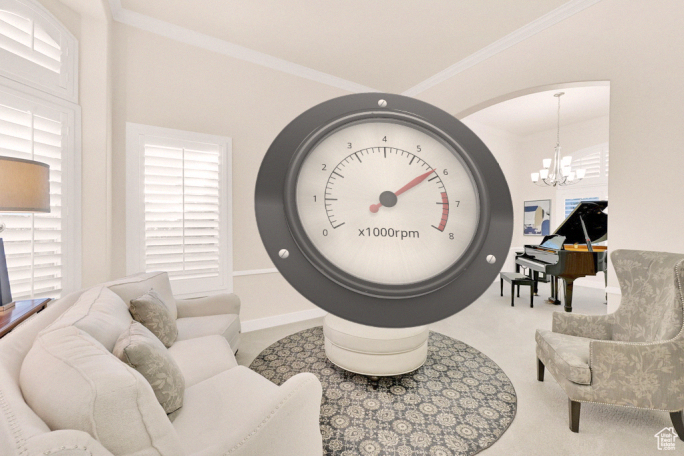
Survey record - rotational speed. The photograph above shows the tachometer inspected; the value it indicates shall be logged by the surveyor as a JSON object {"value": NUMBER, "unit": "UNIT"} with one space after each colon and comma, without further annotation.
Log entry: {"value": 5800, "unit": "rpm"}
